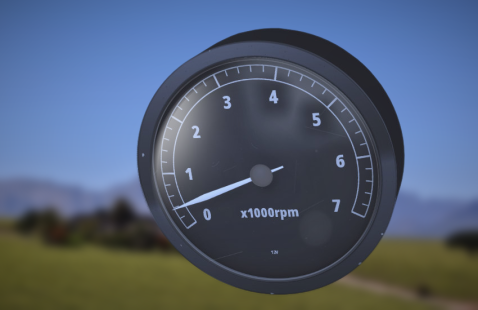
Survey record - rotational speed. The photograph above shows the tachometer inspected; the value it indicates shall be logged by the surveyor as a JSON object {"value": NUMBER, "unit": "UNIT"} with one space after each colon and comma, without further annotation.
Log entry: {"value": 400, "unit": "rpm"}
